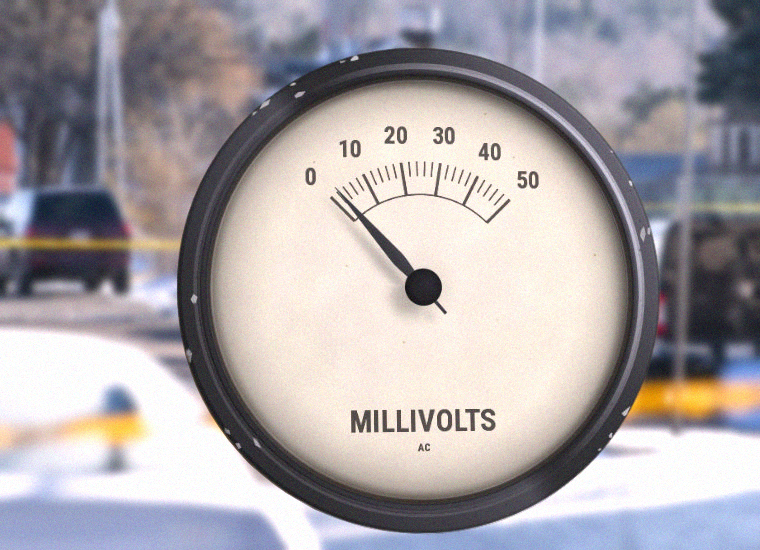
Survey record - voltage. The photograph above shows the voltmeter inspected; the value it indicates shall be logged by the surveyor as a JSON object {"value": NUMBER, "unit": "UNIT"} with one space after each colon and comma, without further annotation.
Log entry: {"value": 2, "unit": "mV"}
